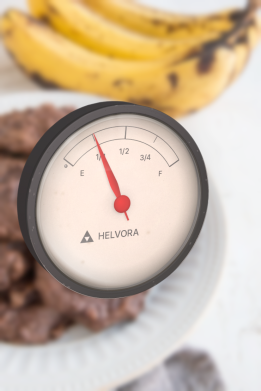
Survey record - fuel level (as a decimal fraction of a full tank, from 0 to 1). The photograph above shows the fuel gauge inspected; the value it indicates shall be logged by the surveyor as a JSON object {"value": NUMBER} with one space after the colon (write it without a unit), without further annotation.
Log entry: {"value": 0.25}
